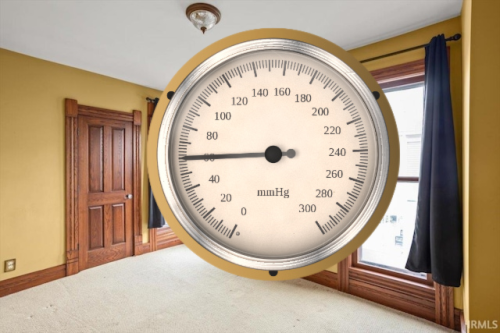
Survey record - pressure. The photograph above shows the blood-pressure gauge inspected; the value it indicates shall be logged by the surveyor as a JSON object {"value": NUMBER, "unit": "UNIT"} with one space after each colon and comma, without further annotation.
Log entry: {"value": 60, "unit": "mmHg"}
